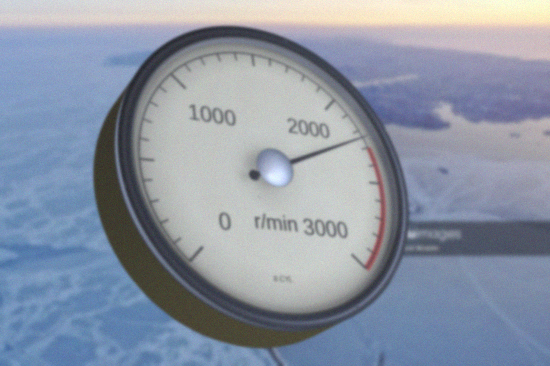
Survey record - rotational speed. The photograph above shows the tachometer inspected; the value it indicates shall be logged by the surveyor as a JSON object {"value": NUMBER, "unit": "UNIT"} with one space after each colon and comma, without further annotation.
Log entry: {"value": 2250, "unit": "rpm"}
